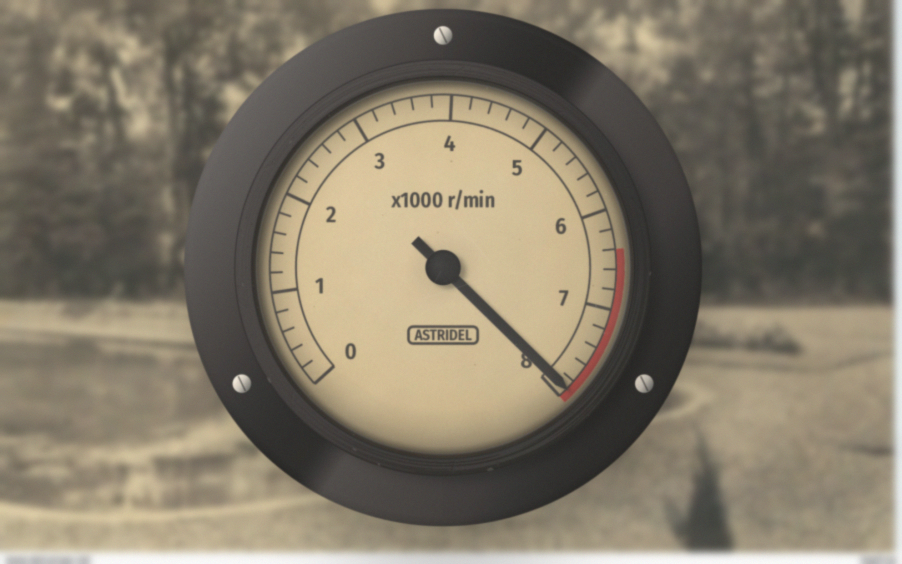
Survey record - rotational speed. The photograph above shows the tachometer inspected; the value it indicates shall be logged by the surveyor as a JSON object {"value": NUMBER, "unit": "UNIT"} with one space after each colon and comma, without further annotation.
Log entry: {"value": 7900, "unit": "rpm"}
